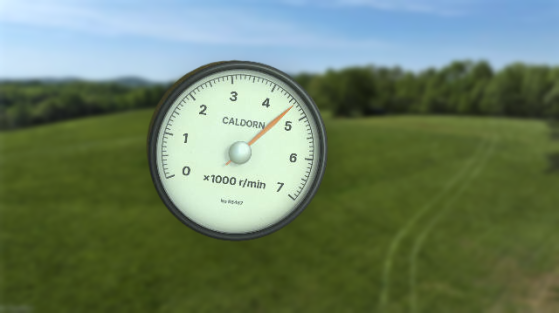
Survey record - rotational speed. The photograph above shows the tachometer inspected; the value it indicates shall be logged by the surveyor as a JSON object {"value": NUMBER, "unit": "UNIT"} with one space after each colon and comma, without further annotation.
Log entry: {"value": 4600, "unit": "rpm"}
